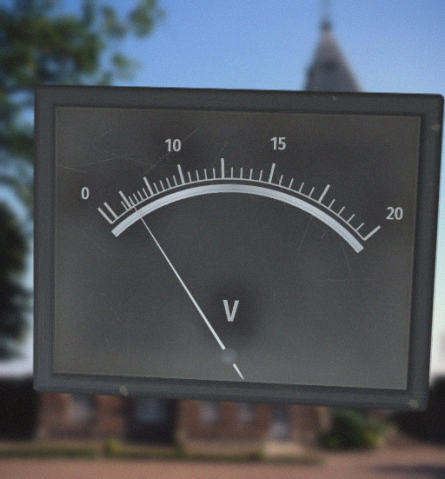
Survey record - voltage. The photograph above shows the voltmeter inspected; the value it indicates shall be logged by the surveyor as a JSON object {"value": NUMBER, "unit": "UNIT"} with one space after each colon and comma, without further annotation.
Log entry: {"value": 5.5, "unit": "V"}
